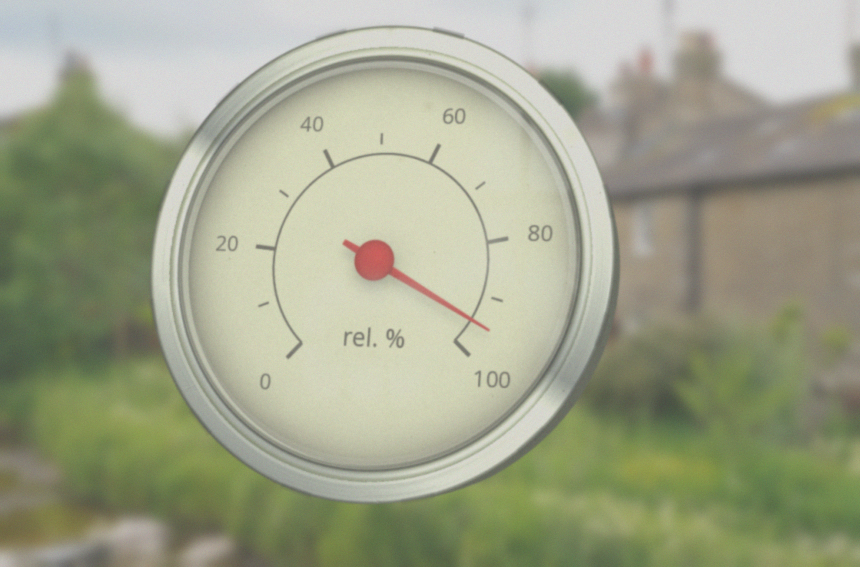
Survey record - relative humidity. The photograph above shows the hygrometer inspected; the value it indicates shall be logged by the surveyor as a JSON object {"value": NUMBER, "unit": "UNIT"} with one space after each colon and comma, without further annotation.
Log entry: {"value": 95, "unit": "%"}
